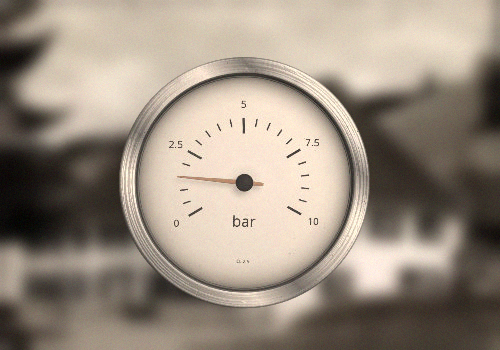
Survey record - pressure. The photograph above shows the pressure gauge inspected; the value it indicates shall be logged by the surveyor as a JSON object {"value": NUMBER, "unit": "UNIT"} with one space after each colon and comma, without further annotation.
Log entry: {"value": 1.5, "unit": "bar"}
